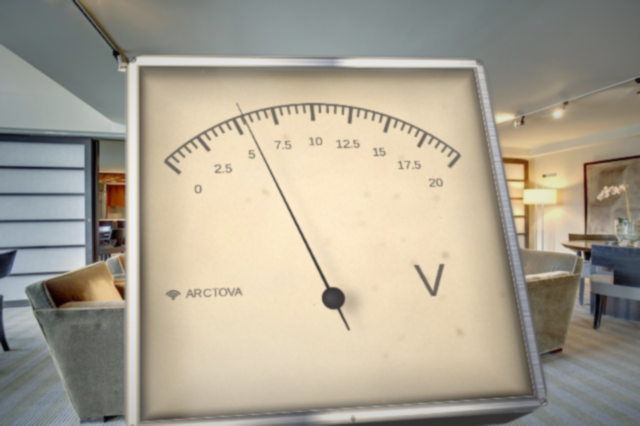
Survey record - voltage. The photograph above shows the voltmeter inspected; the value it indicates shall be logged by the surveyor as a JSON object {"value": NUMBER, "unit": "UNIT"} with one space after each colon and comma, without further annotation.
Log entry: {"value": 5.5, "unit": "V"}
